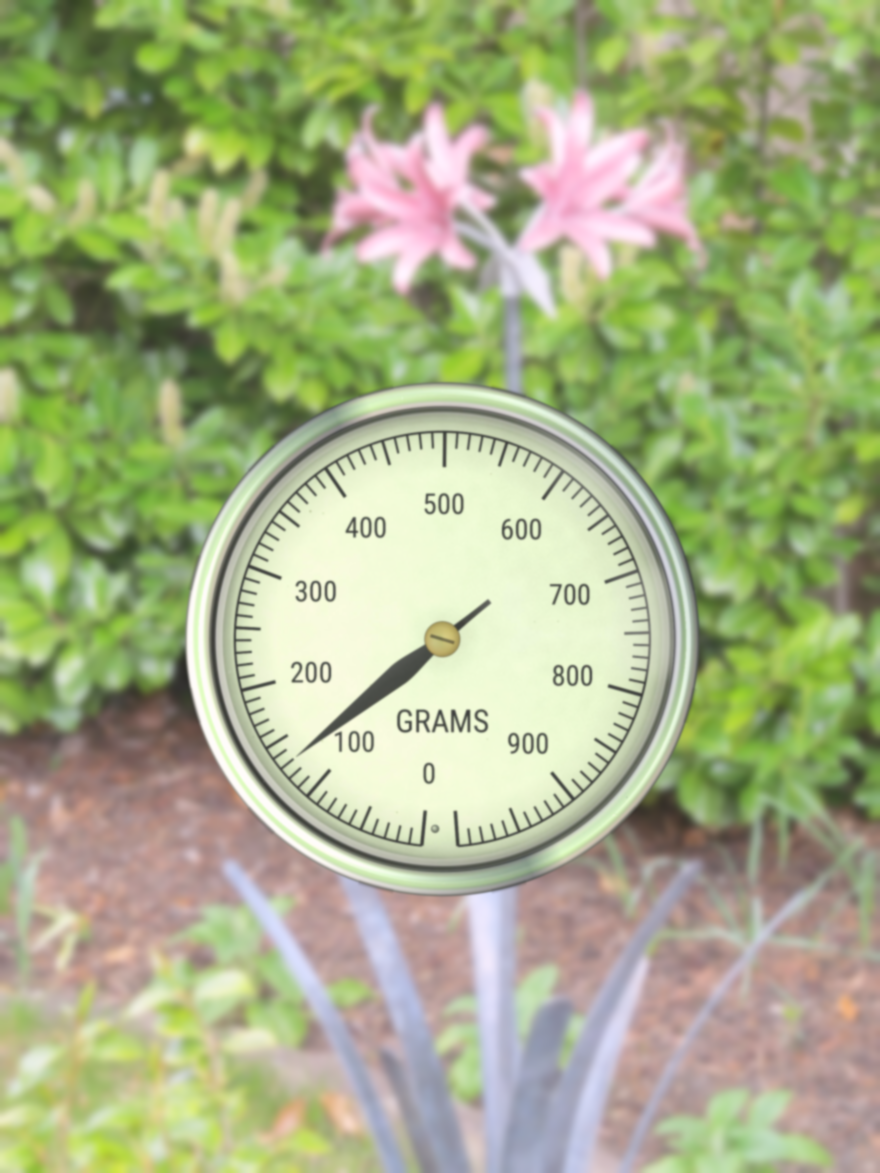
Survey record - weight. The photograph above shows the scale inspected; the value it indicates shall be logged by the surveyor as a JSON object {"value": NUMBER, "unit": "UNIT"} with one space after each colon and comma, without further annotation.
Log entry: {"value": 130, "unit": "g"}
